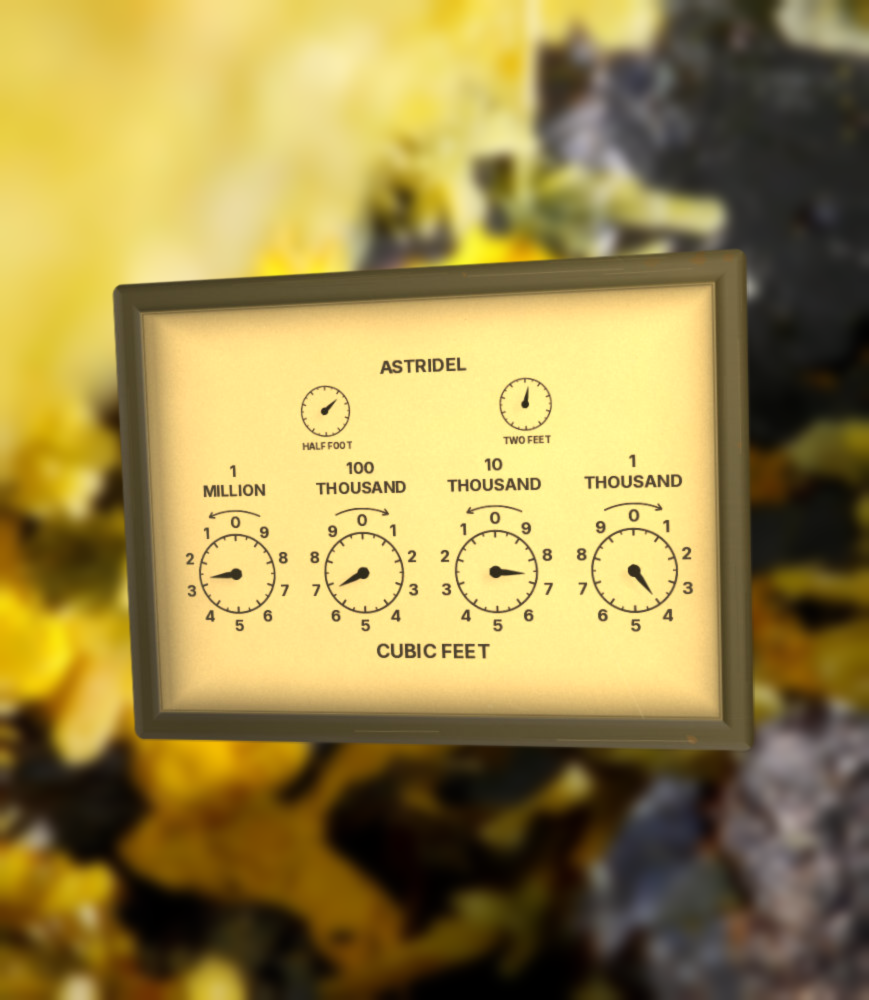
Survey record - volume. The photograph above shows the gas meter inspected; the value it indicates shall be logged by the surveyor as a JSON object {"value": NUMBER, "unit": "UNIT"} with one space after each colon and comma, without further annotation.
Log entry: {"value": 267400, "unit": "ft³"}
